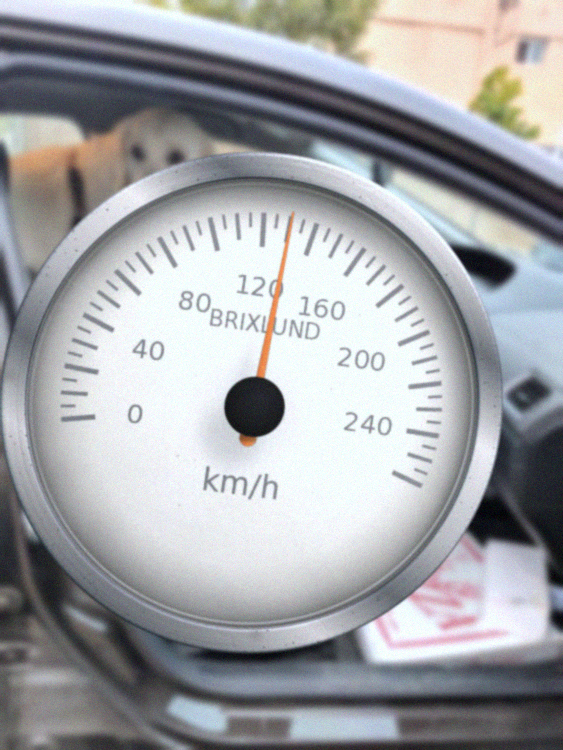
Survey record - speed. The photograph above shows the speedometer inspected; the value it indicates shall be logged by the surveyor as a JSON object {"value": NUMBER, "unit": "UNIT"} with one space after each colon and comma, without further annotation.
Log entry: {"value": 130, "unit": "km/h"}
